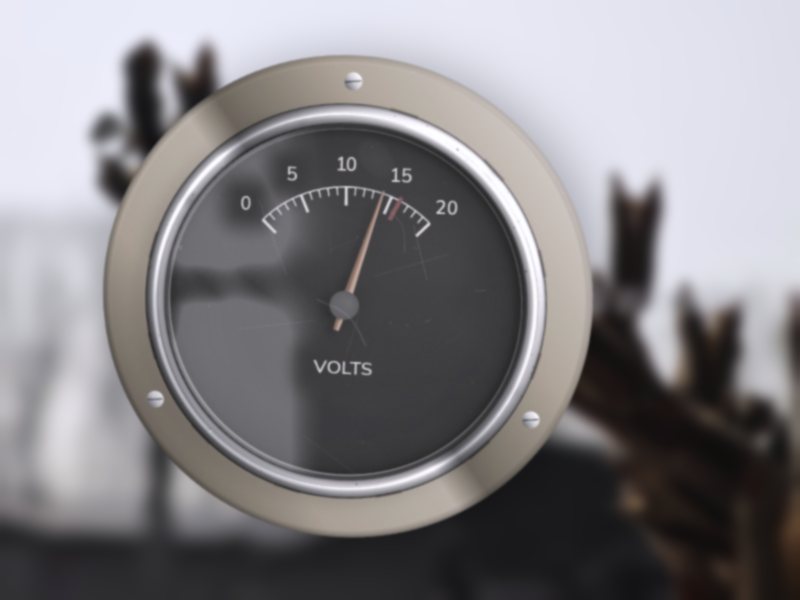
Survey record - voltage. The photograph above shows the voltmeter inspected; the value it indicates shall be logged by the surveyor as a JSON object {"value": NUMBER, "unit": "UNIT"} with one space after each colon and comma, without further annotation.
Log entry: {"value": 14, "unit": "V"}
